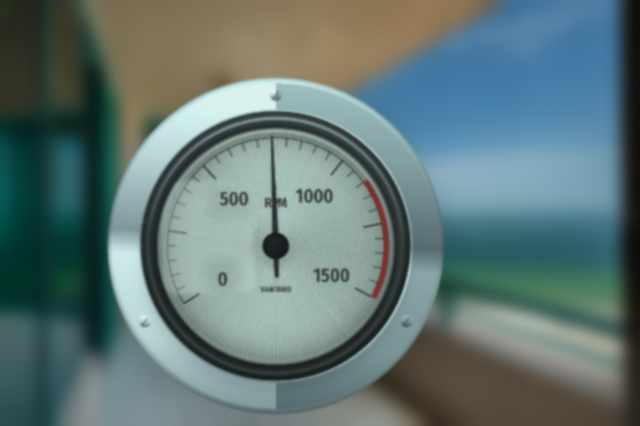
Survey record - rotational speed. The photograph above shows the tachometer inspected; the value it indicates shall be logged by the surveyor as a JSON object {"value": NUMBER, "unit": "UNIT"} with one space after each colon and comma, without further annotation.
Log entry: {"value": 750, "unit": "rpm"}
